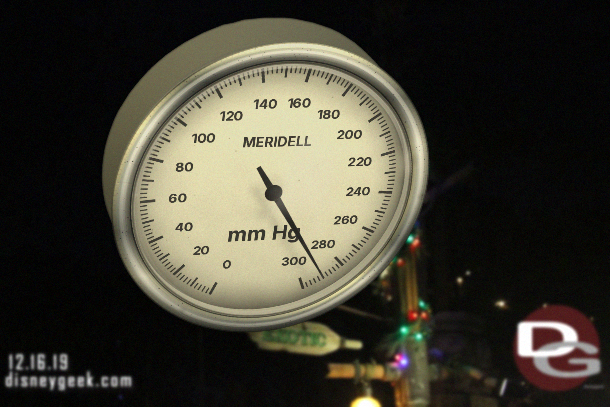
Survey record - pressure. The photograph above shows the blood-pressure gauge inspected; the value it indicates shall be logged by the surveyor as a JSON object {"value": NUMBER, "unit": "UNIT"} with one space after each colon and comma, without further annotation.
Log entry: {"value": 290, "unit": "mmHg"}
